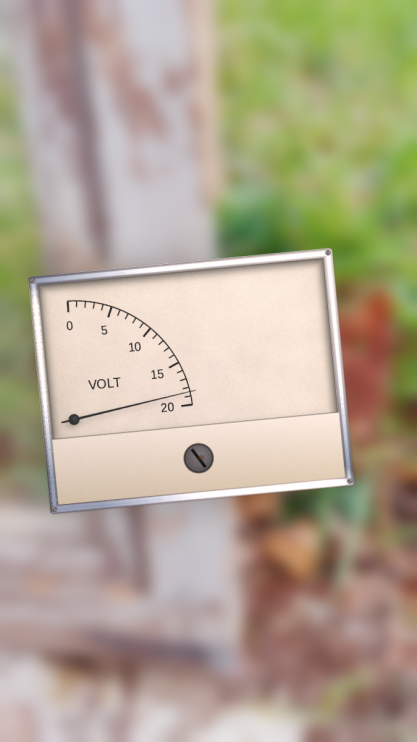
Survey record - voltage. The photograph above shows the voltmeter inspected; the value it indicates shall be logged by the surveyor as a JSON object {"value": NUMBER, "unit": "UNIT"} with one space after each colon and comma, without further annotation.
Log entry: {"value": 18.5, "unit": "V"}
